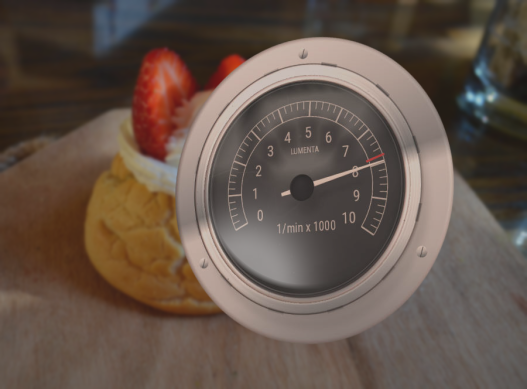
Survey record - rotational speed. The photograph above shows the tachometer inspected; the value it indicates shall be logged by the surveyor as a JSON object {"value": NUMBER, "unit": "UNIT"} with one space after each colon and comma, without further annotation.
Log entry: {"value": 8000, "unit": "rpm"}
